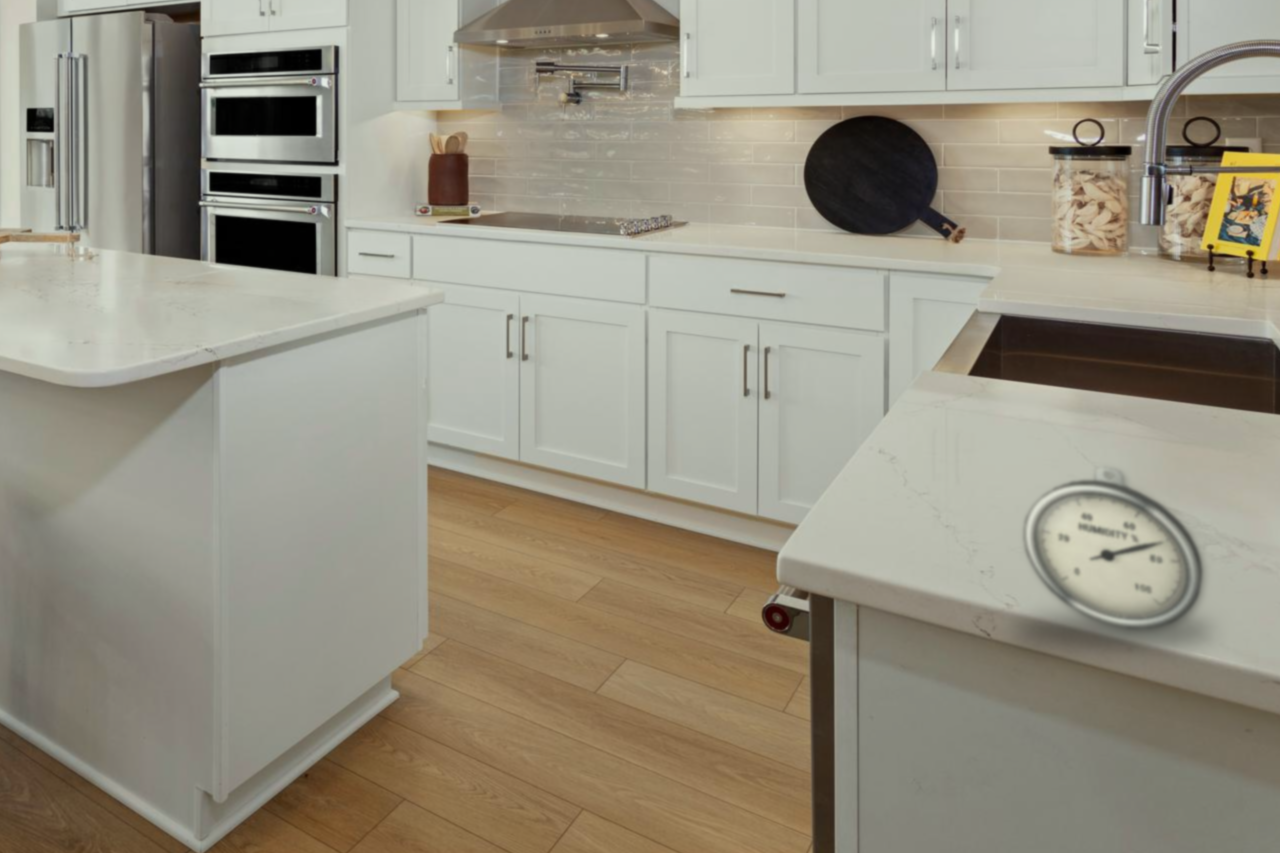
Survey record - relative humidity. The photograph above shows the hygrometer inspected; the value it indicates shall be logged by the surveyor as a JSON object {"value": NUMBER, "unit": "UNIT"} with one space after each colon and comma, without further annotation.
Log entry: {"value": 72, "unit": "%"}
